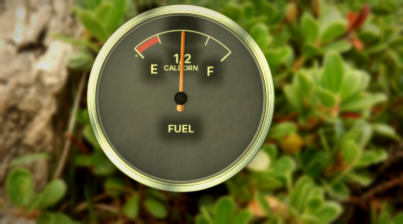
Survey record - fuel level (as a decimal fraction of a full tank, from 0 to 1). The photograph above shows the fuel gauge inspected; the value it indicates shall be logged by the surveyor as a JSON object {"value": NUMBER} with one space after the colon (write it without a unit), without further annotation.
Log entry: {"value": 0.5}
